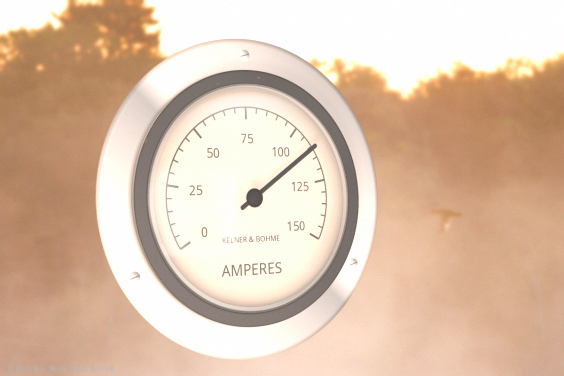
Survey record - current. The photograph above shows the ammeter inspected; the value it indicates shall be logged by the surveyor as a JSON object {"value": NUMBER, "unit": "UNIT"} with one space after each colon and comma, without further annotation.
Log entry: {"value": 110, "unit": "A"}
